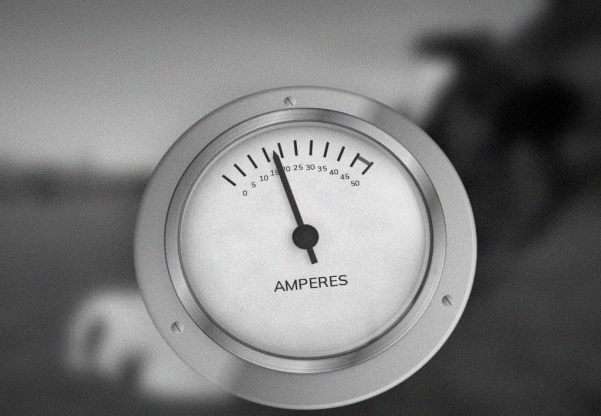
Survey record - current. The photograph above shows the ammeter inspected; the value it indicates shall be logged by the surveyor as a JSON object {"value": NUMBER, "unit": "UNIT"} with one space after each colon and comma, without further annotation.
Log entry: {"value": 17.5, "unit": "A"}
